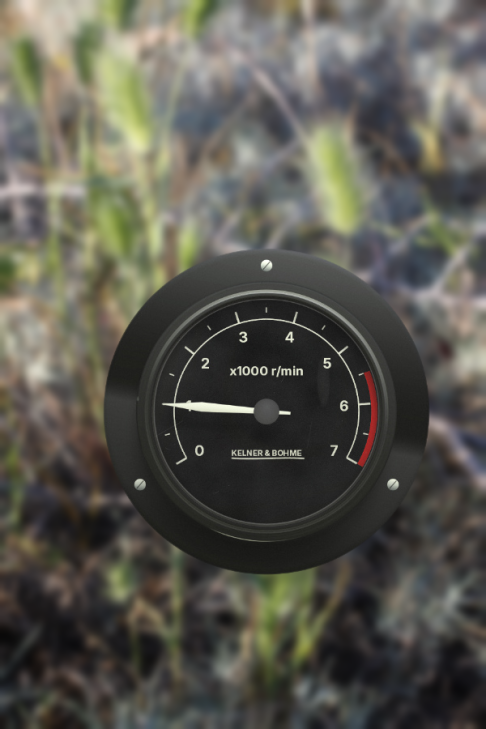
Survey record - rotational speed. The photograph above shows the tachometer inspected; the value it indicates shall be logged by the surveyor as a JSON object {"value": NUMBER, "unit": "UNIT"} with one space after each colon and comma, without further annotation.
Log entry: {"value": 1000, "unit": "rpm"}
